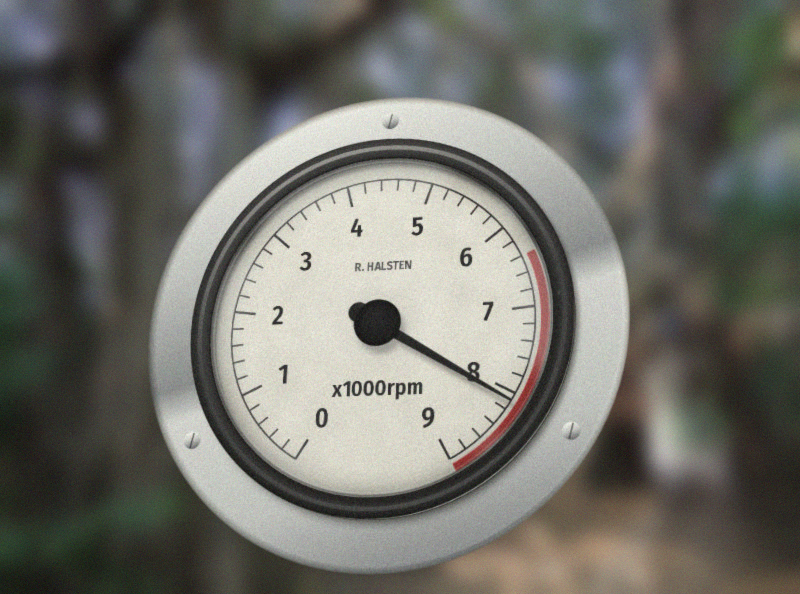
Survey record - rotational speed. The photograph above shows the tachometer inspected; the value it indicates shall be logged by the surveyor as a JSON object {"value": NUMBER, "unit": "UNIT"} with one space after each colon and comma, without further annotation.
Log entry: {"value": 8100, "unit": "rpm"}
